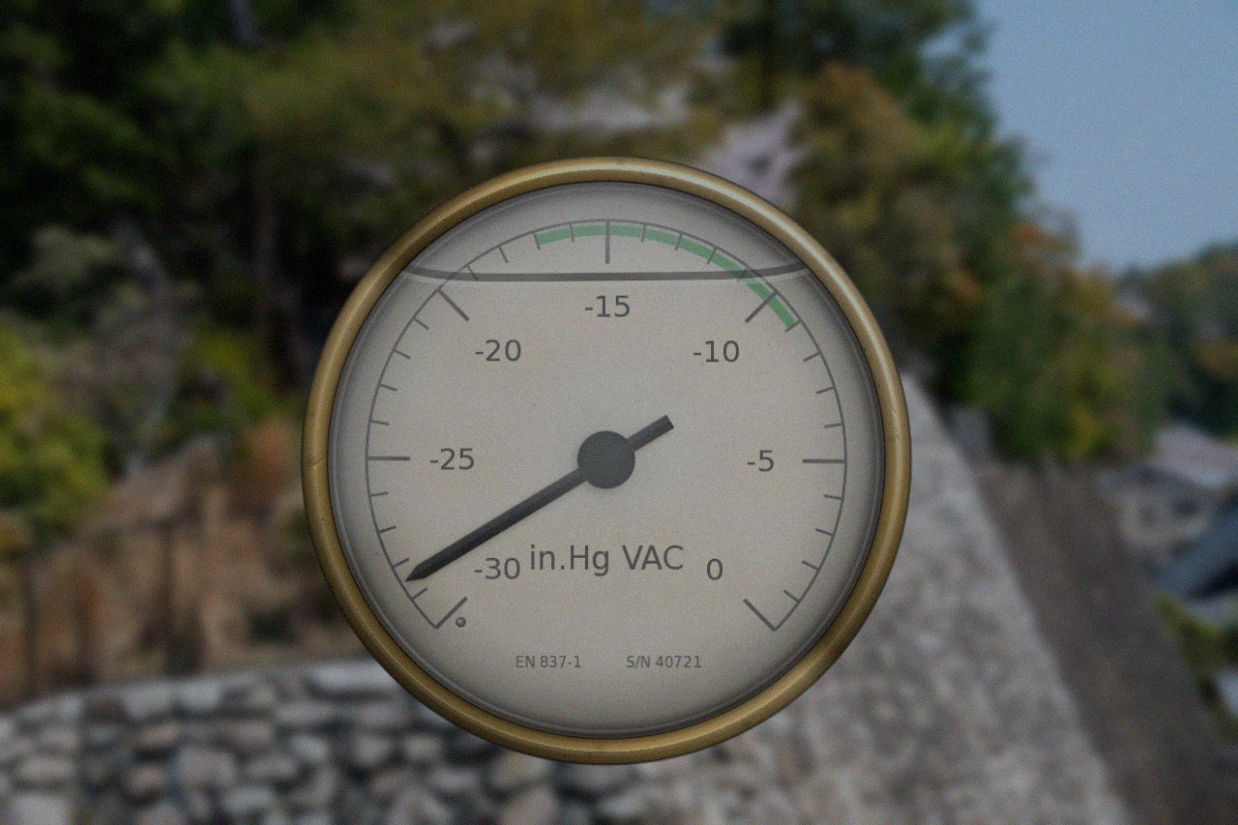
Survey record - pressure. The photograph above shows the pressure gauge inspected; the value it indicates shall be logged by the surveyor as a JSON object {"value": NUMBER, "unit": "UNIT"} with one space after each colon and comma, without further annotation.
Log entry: {"value": -28.5, "unit": "inHg"}
